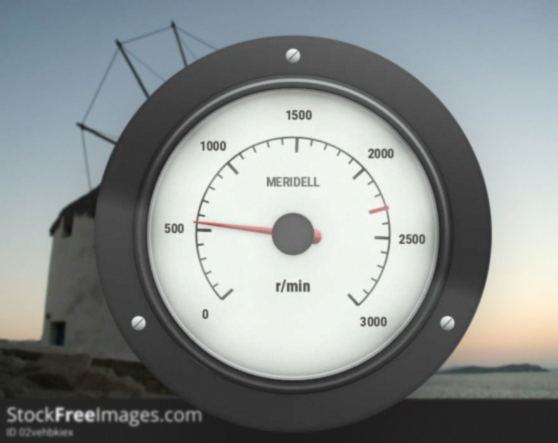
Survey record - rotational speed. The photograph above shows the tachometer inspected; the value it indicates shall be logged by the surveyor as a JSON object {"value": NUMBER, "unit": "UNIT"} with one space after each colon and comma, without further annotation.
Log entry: {"value": 550, "unit": "rpm"}
